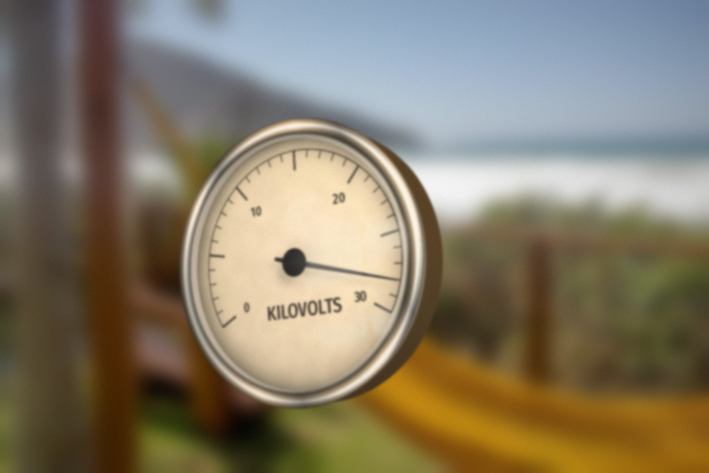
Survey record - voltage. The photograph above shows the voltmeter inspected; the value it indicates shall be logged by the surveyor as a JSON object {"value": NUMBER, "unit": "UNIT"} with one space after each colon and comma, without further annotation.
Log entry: {"value": 28, "unit": "kV"}
